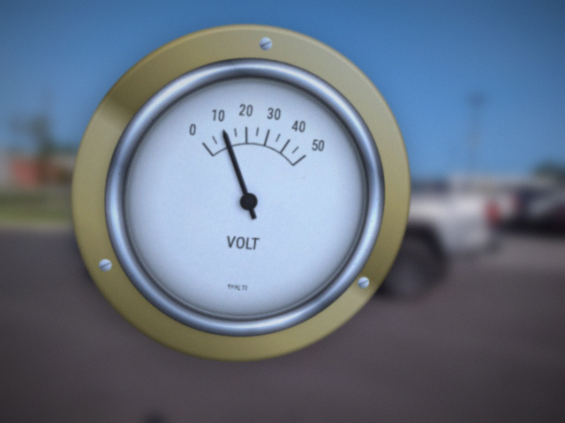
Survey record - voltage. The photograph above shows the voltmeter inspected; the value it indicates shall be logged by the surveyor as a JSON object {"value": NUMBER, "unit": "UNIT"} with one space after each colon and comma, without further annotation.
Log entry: {"value": 10, "unit": "V"}
